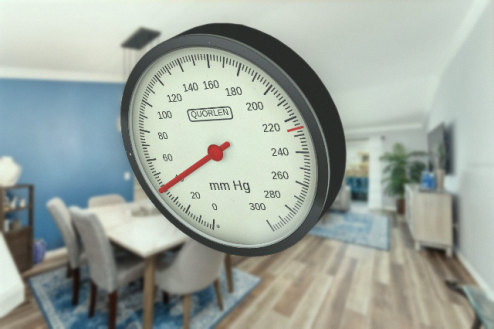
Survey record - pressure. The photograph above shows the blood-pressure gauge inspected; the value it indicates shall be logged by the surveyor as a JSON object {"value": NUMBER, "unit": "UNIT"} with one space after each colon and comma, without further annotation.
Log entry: {"value": 40, "unit": "mmHg"}
